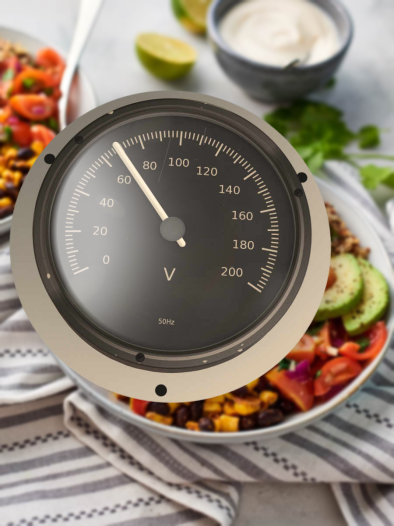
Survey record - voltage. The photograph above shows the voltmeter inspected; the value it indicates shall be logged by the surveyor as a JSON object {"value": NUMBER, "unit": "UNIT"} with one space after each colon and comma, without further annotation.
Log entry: {"value": 68, "unit": "V"}
